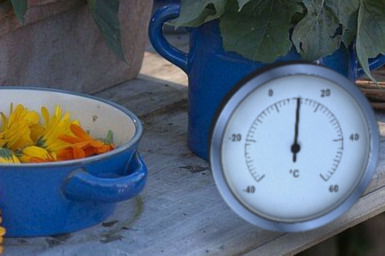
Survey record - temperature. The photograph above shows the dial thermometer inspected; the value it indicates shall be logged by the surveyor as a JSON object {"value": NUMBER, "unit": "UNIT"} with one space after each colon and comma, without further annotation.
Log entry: {"value": 10, "unit": "°C"}
